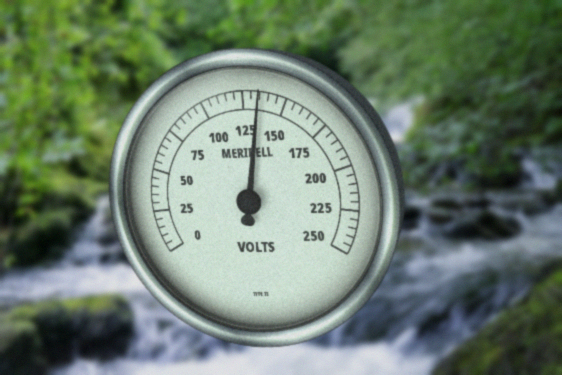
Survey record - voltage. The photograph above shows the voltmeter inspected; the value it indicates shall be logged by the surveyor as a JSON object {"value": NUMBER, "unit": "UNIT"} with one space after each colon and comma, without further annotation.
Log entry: {"value": 135, "unit": "V"}
